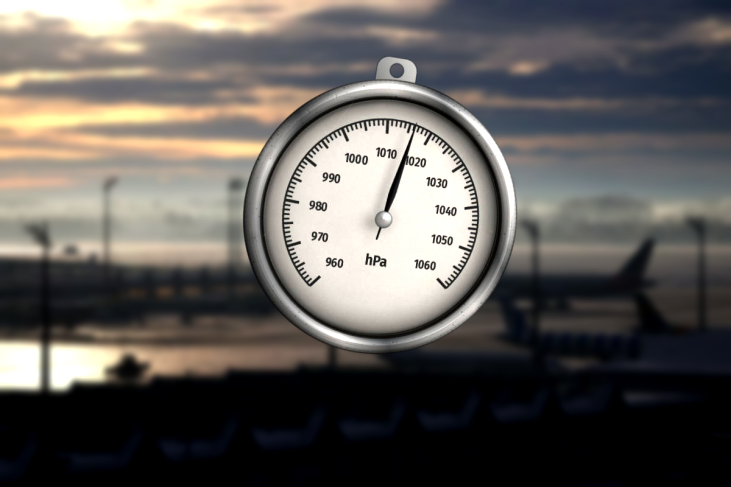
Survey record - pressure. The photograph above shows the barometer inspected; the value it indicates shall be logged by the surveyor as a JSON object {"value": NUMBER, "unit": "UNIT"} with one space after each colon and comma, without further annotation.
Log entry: {"value": 1016, "unit": "hPa"}
